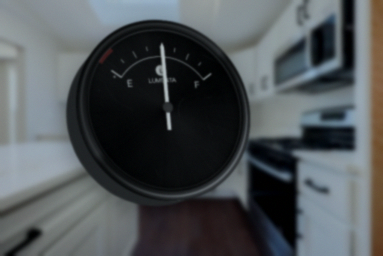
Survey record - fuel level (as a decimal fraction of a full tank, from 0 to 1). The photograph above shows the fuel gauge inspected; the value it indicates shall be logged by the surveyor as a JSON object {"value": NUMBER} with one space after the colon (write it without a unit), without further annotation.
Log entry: {"value": 0.5}
